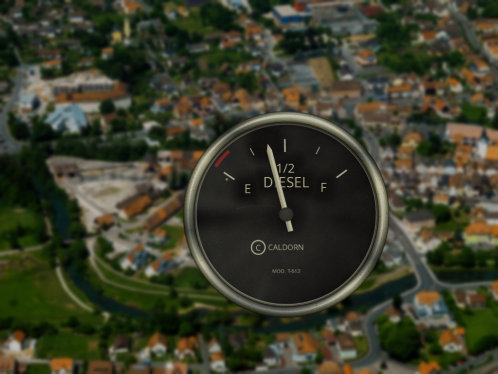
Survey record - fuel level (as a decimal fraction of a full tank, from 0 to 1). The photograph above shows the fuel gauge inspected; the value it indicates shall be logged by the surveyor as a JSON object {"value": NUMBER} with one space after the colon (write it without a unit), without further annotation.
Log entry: {"value": 0.375}
